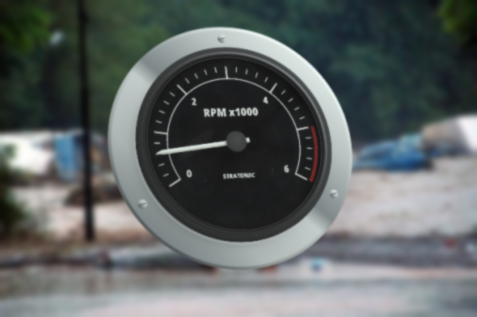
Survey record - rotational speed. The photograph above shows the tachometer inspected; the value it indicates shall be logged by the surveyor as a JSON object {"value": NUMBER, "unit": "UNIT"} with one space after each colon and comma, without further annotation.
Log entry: {"value": 600, "unit": "rpm"}
